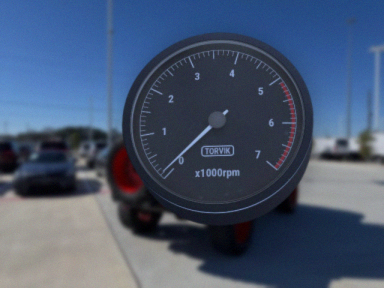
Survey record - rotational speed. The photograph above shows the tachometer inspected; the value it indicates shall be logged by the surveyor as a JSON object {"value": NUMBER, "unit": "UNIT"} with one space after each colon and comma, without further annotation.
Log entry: {"value": 100, "unit": "rpm"}
